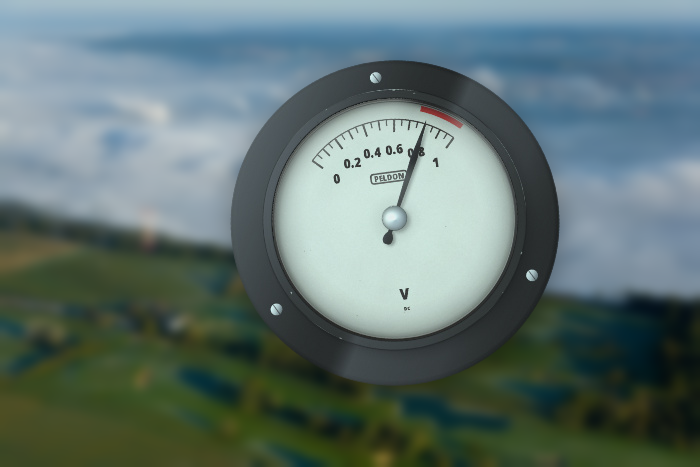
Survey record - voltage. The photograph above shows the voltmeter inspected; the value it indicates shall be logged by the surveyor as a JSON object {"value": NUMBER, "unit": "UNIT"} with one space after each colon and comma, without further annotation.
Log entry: {"value": 0.8, "unit": "V"}
